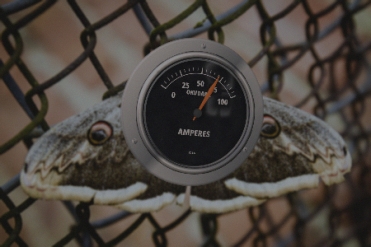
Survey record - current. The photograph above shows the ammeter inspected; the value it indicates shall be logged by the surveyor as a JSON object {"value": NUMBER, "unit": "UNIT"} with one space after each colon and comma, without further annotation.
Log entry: {"value": 70, "unit": "A"}
